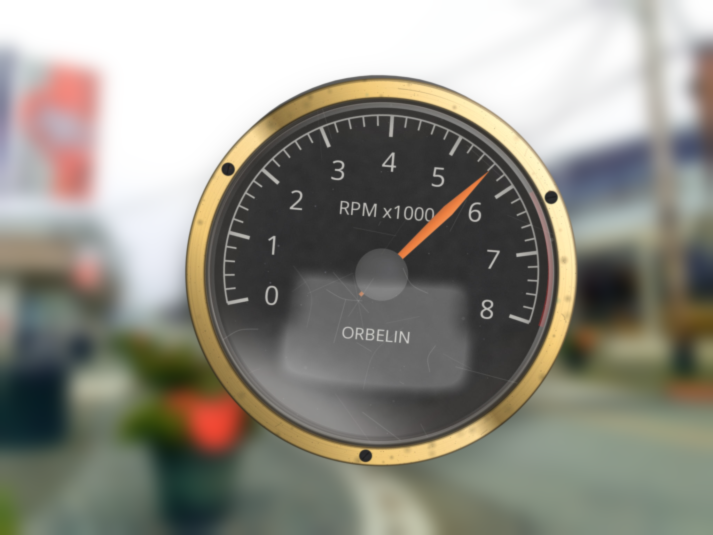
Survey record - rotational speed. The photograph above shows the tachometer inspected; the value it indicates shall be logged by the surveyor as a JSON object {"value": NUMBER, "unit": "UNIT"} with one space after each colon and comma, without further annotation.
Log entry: {"value": 5600, "unit": "rpm"}
